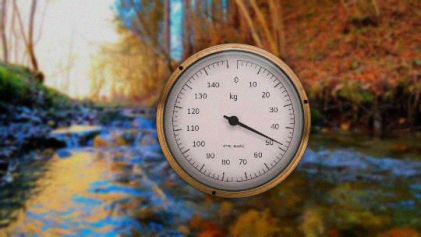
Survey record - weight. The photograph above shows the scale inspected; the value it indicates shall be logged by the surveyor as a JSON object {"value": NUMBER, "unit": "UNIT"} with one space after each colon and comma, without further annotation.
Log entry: {"value": 48, "unit": "kg"}
